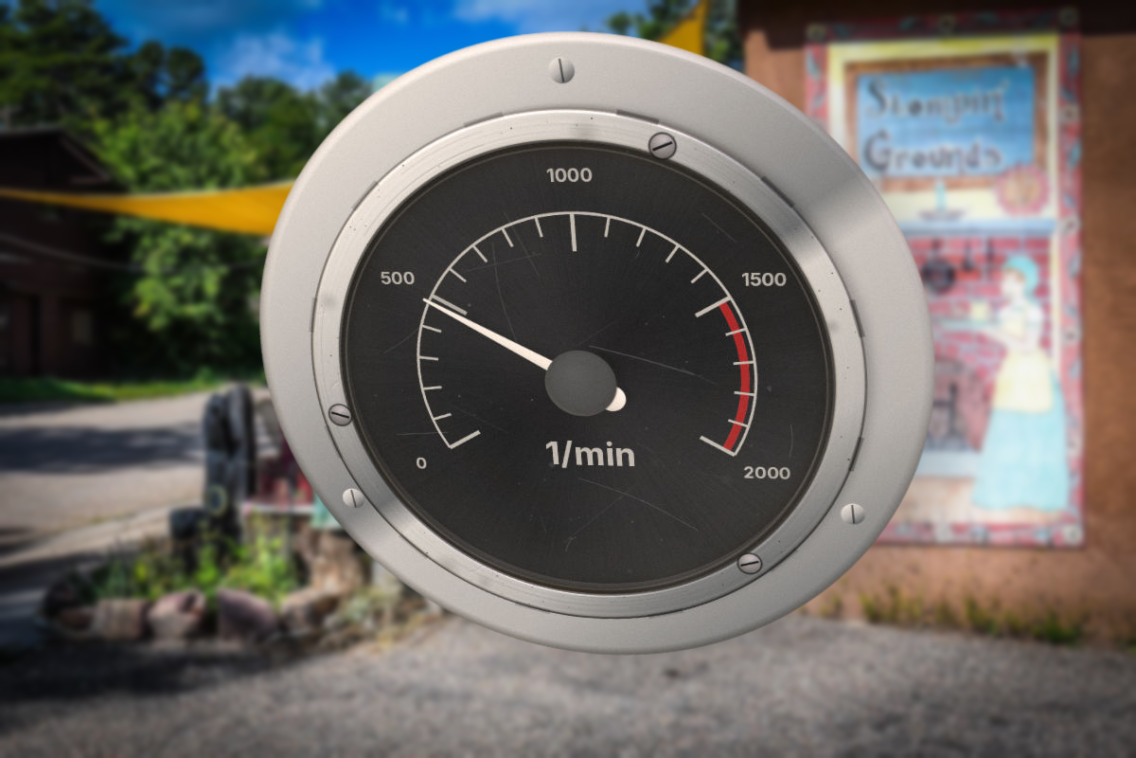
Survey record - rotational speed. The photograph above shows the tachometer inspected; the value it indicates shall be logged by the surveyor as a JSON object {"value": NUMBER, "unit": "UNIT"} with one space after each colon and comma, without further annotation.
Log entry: {"value": 500, "unit": "rpm"}
